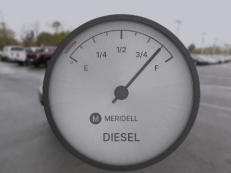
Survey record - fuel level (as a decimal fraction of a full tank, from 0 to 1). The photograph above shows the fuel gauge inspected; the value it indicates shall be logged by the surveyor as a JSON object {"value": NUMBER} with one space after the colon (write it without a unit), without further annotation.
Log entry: {"value": 0.875}
